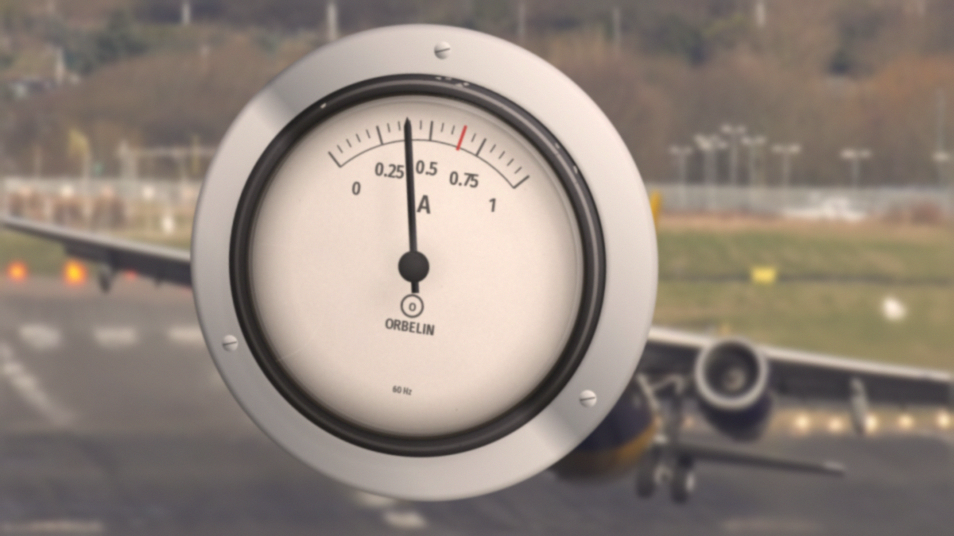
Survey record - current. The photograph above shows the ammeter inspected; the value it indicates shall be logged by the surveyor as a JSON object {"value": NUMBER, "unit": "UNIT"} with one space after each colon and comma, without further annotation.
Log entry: {"value": 0.4, "unit": "A"}
